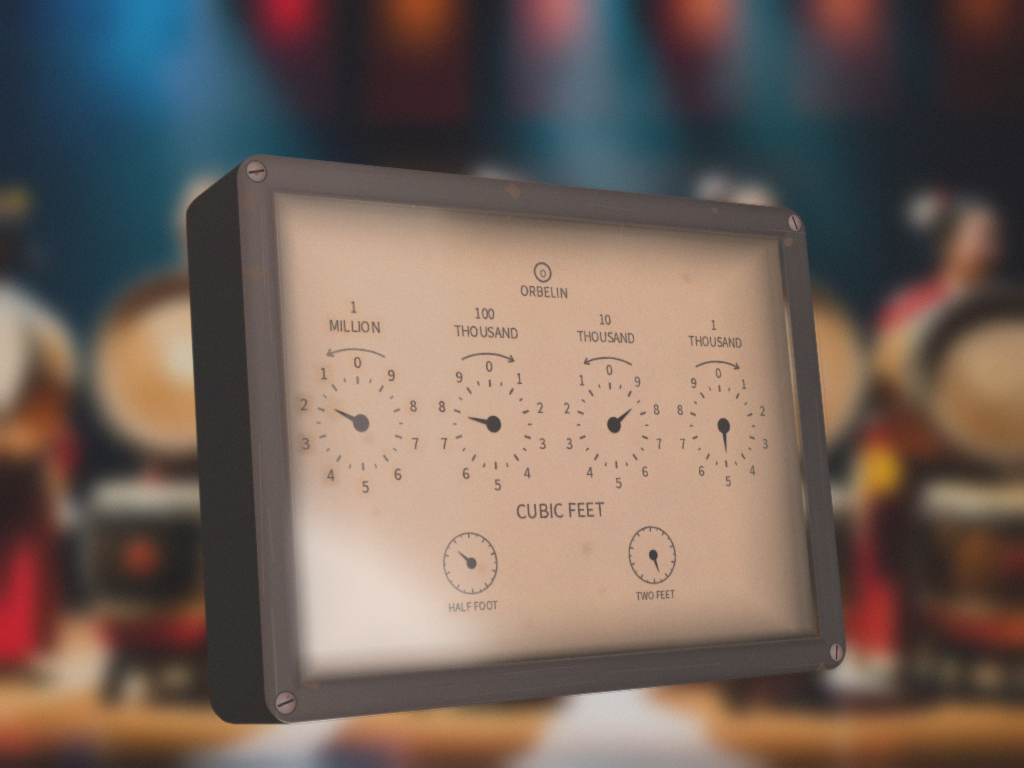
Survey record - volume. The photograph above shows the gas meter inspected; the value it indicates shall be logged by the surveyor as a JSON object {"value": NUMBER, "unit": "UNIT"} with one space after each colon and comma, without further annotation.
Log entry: {"value": 178500, "unit": "ft³"}
